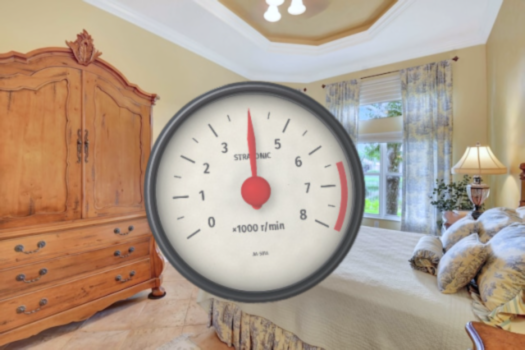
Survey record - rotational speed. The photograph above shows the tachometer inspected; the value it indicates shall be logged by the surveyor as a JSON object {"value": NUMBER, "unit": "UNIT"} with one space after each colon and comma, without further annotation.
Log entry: {"value": 4000, "unit": "rpm"}
